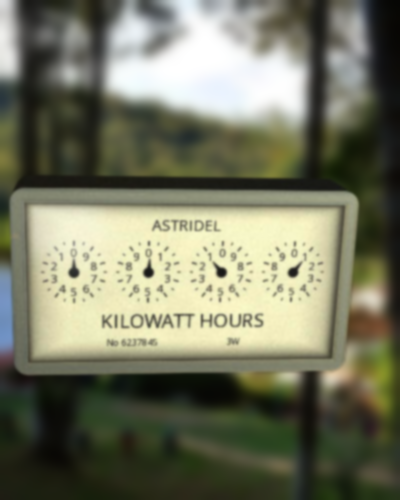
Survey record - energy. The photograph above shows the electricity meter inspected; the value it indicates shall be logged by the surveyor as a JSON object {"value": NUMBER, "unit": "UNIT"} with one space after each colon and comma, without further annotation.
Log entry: {"value": 11, "unit": "kWh"}
